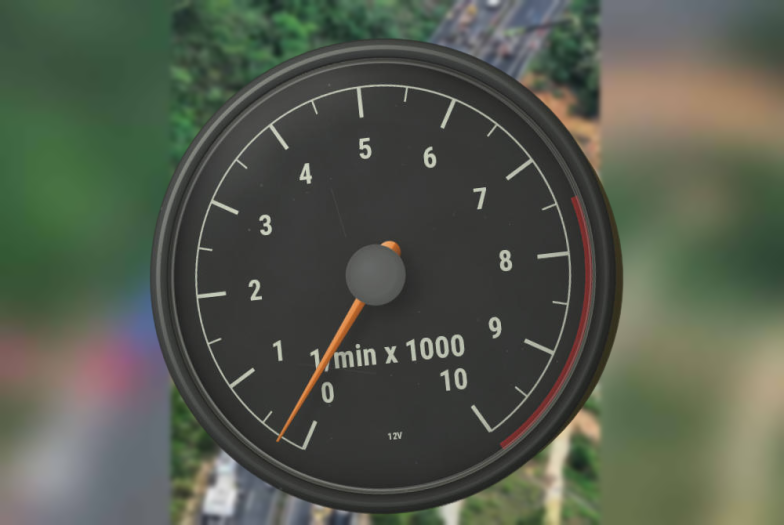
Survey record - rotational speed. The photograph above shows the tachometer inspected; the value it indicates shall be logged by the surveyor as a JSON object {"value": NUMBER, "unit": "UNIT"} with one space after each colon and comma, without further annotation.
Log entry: {"value": 250, "unit": "rpm"}
